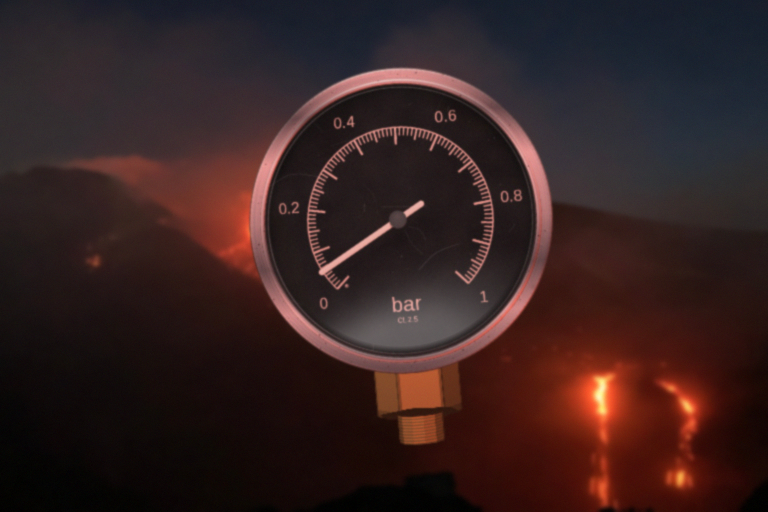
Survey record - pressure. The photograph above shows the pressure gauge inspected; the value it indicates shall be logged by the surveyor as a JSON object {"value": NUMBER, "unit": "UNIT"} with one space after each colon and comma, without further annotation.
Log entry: {"value": 0.05, "unit": "bar"}
